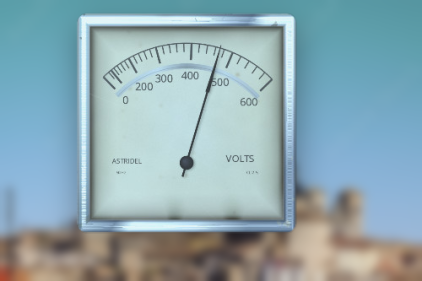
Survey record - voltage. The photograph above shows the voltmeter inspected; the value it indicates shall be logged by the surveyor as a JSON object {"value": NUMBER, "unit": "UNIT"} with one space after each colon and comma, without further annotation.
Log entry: {"value": 470, "unit": "V"}
